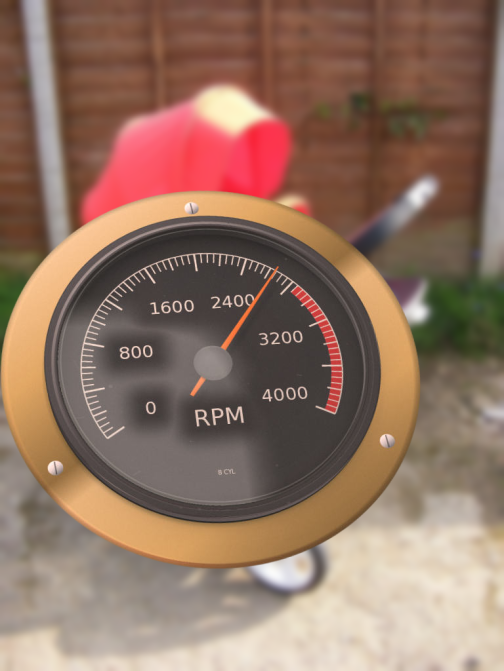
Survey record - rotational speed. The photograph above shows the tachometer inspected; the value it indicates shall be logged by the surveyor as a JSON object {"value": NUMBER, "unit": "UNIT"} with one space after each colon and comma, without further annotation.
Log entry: {"value": 2650, "unit": "rpm"}
